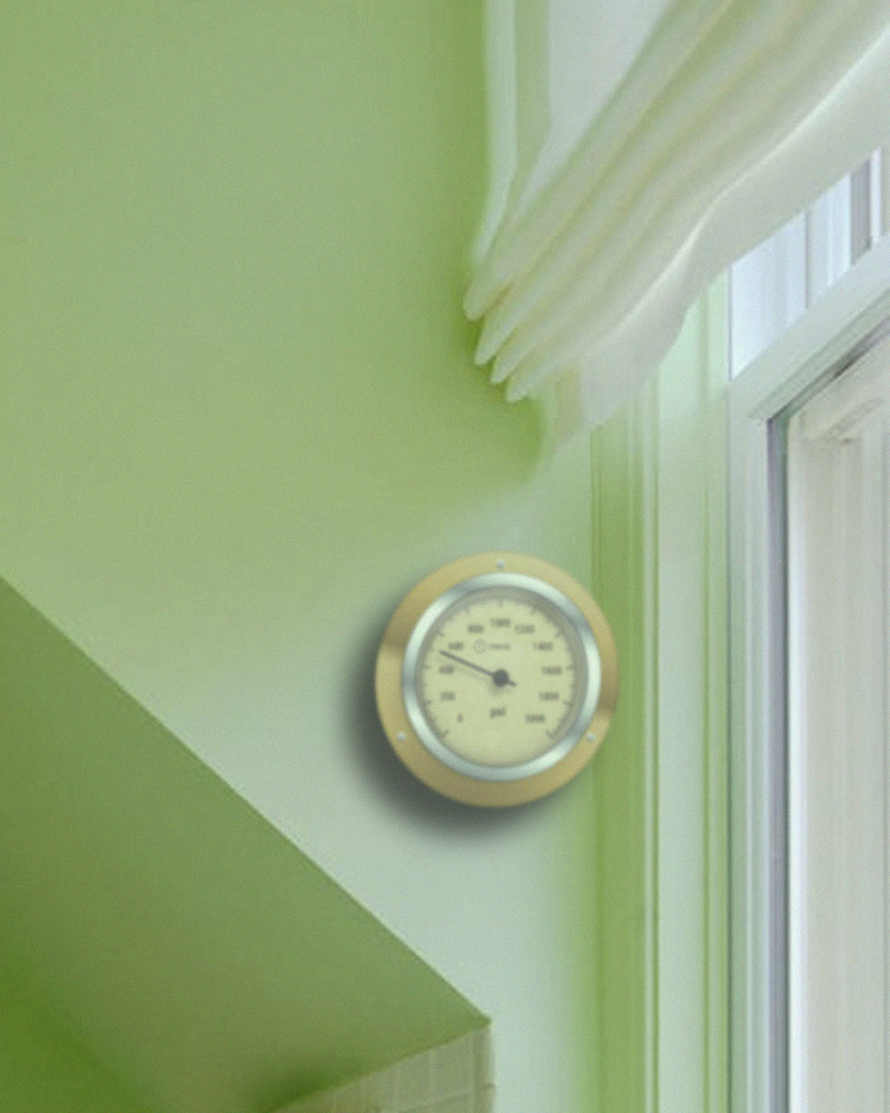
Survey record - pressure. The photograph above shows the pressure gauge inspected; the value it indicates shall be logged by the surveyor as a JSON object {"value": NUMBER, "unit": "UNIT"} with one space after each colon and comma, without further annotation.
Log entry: {"value": 500, "unit": "psi"}
